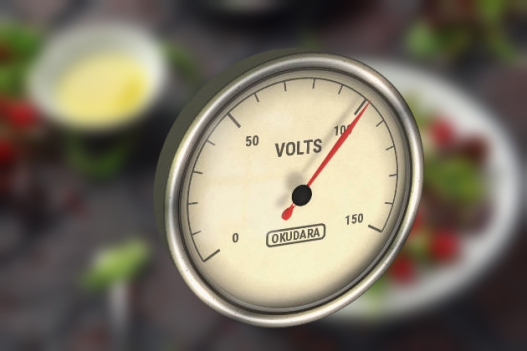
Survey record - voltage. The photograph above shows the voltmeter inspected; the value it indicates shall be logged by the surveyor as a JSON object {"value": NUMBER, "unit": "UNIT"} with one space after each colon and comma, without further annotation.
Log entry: {"value": 100, "unit": "V"}
